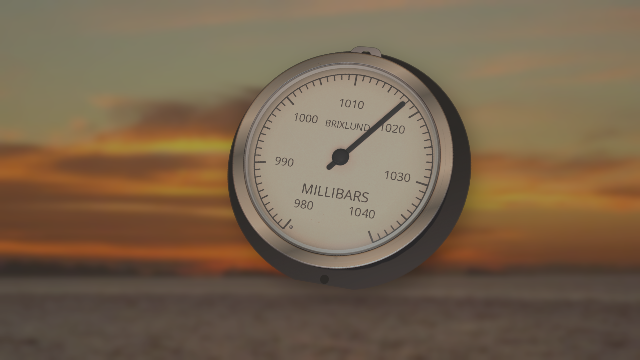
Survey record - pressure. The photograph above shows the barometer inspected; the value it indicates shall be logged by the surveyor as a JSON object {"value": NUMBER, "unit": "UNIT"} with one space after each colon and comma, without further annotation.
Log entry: {"value": 1018, "unit": "mbar"}
